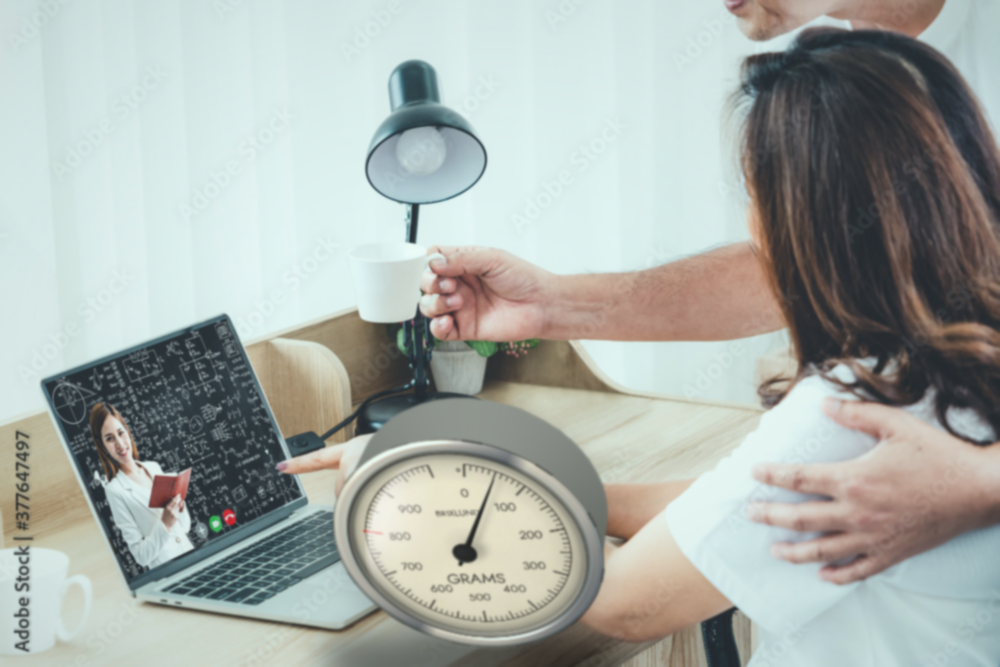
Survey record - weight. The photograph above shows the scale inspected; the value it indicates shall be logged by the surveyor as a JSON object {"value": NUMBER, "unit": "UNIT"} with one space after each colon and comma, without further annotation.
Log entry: {"value": 50, "unit": "g"}
